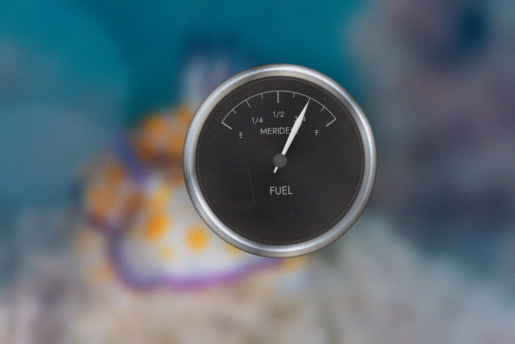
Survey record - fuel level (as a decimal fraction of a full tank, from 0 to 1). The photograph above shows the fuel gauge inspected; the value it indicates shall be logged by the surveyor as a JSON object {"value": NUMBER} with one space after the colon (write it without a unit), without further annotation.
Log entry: {"value": 0.75}
